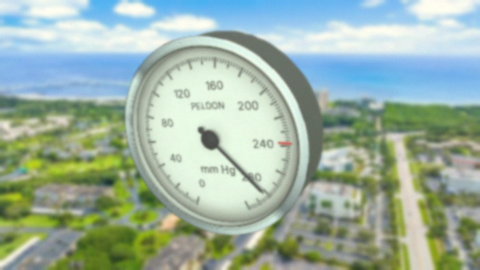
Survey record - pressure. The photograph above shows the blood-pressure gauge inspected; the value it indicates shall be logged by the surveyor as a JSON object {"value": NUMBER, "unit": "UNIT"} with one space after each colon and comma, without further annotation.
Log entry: {"value": 280, "unit": "mmHg"}
